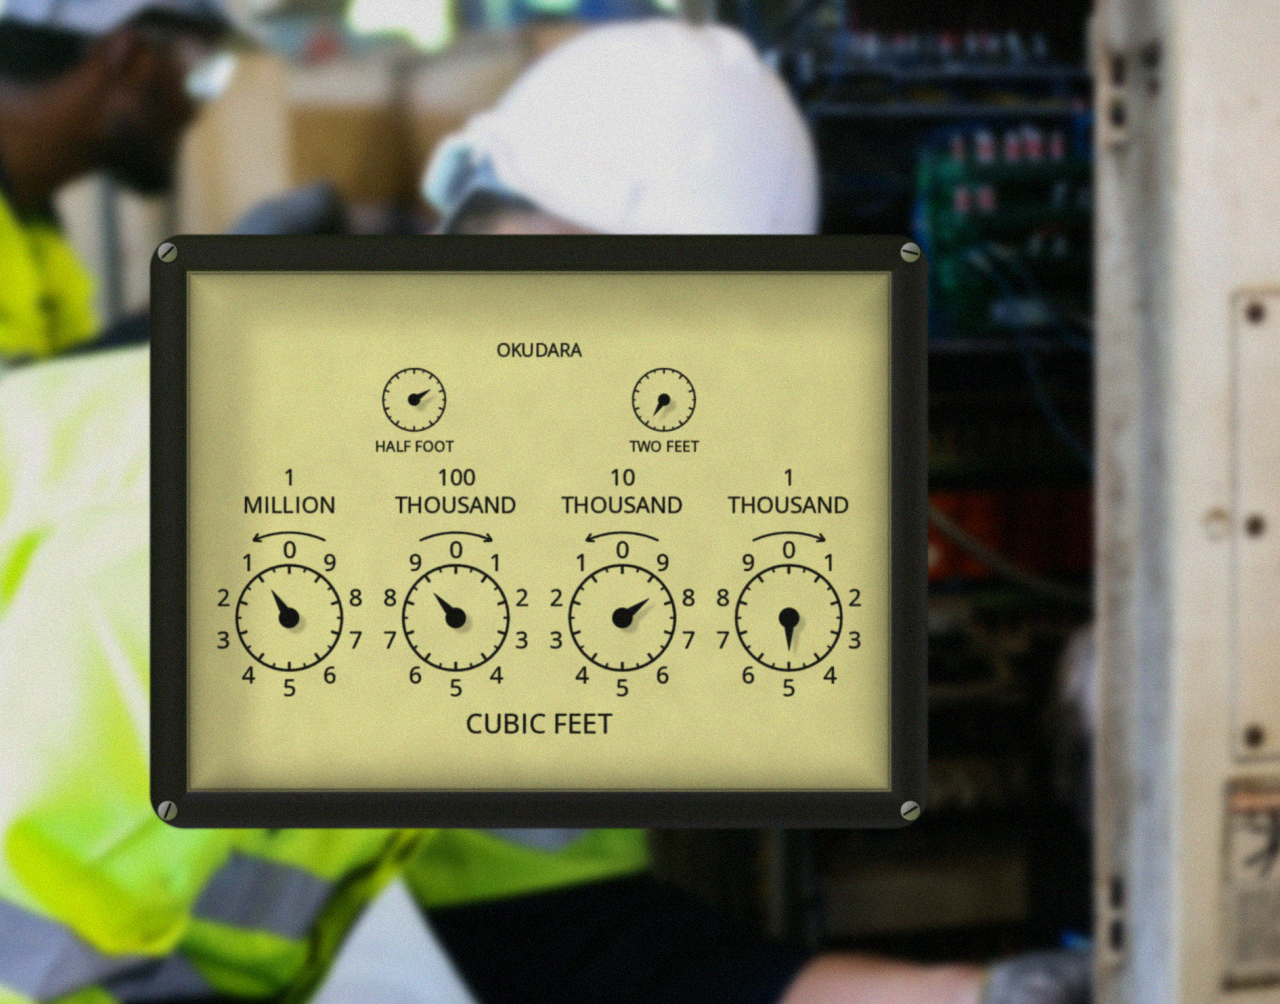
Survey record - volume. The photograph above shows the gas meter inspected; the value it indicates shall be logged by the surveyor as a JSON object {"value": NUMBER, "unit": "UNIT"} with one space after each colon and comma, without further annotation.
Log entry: {"value": 88500, "unit": "ft³"}
